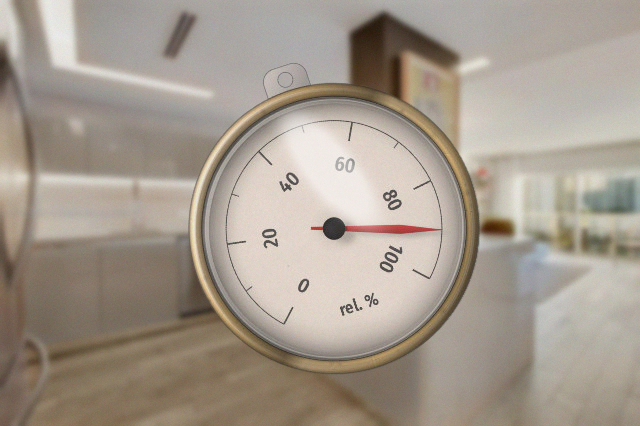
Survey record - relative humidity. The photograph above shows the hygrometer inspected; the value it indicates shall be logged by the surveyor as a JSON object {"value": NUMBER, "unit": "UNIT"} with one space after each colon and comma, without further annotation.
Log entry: {"value": 90, "unit": "%"}
